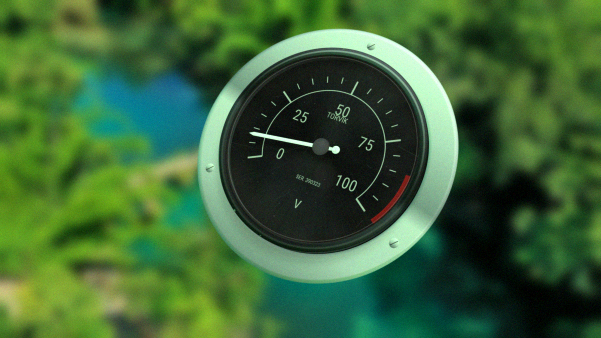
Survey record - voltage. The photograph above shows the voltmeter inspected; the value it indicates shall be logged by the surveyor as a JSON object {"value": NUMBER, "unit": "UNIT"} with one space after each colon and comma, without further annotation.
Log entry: {"value": 7.5, "unit": "V"}
